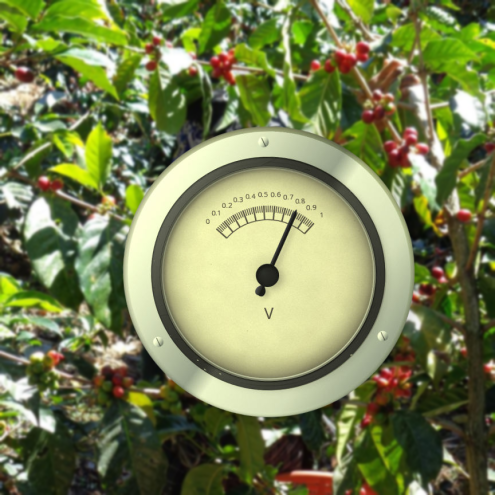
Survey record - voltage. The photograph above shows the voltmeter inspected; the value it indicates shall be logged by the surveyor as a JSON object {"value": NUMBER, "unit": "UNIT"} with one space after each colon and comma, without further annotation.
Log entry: {"value": 0.8, "unit": "V"}
